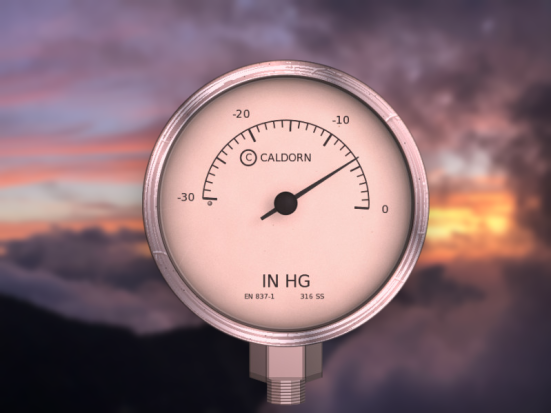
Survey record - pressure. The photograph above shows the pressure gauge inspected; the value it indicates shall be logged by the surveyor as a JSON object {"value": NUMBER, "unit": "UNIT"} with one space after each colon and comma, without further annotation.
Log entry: {"value": -6, "unit": "inHg"}
